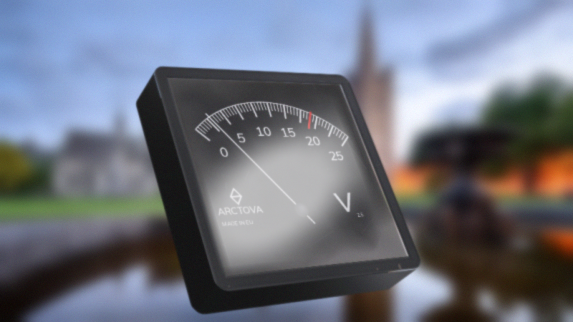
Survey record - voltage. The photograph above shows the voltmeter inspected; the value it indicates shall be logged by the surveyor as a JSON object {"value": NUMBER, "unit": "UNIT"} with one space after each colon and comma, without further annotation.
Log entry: {"value": 2.5, "unit": "V"}
